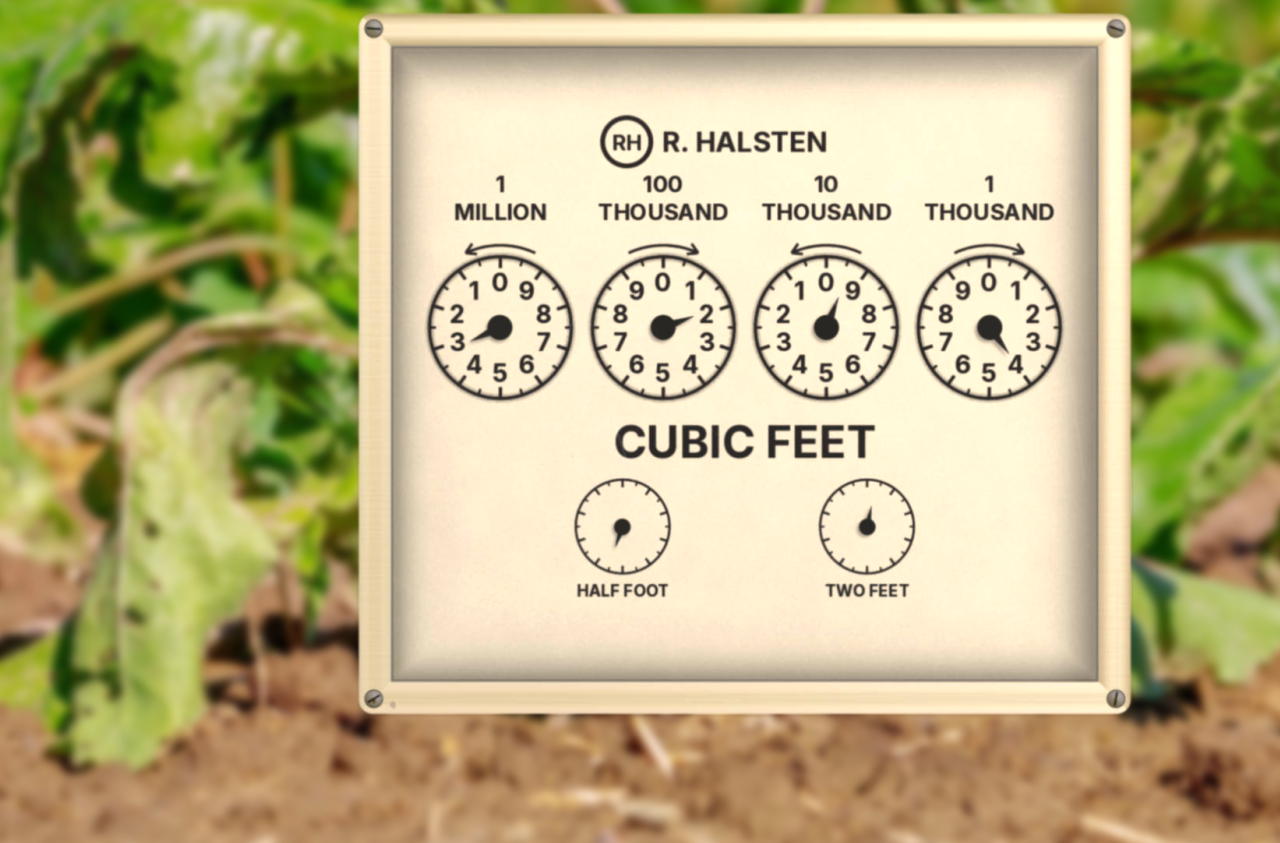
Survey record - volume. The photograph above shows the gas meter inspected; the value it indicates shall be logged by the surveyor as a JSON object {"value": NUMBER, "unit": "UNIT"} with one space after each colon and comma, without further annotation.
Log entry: {"value": 319400, "unit": "ft³"}
